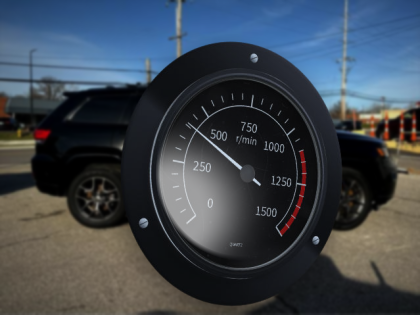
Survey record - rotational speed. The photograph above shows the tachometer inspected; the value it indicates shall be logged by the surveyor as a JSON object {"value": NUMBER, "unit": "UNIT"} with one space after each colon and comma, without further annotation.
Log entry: {"value": 400, "unit": "rpm"}
